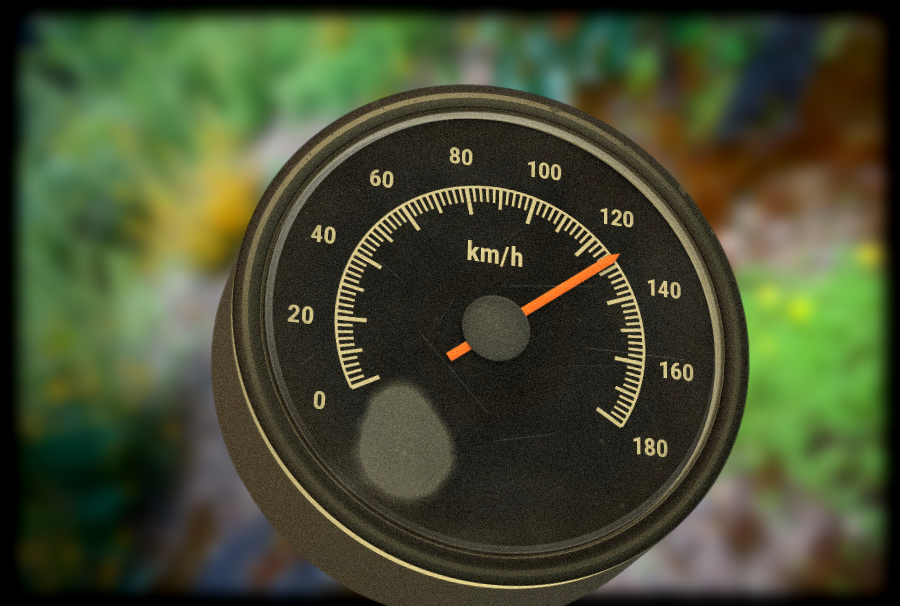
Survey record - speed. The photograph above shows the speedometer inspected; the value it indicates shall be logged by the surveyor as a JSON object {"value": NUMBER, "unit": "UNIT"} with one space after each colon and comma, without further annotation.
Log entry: {"value": 128, "unit": "km/h"}
